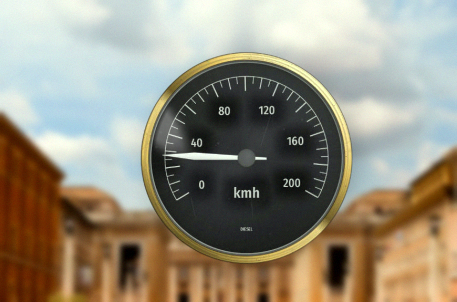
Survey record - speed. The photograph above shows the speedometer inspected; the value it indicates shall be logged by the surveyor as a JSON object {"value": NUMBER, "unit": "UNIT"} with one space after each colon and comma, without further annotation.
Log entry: {"value": 27.5, "unit": "km/h"}
